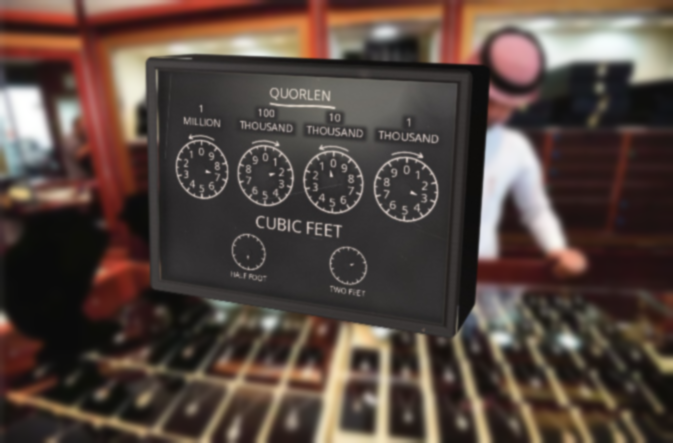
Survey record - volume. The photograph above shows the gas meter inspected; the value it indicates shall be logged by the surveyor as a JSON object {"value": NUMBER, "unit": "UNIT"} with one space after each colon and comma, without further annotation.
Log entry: {"value": 720300, "unit": "ft³"}
